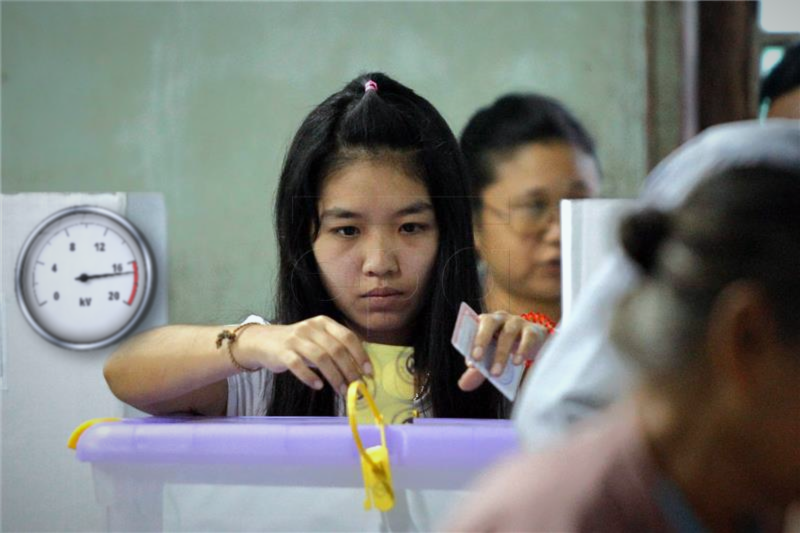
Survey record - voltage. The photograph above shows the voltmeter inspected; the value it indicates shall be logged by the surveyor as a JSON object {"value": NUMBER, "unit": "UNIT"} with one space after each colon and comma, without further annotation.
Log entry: {"value": 17, "unit": "kV"}
